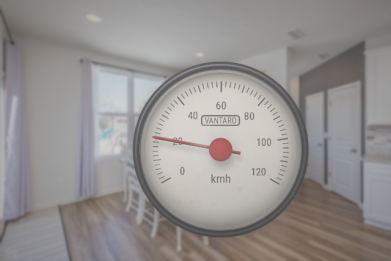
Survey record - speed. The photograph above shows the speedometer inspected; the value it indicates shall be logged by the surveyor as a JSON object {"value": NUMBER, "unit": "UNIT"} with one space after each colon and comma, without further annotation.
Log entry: {"value": 20, "unit": "km/h"}
